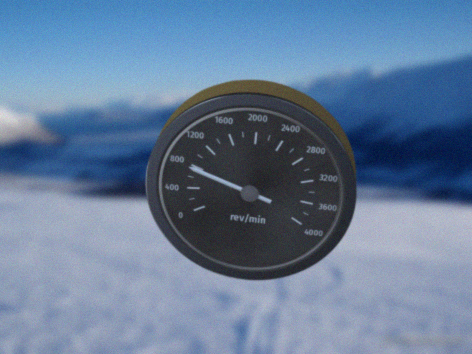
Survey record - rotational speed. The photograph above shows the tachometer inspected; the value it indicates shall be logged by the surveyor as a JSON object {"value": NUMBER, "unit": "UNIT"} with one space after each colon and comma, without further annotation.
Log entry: {"value": 800, "unit": "rpm"}
